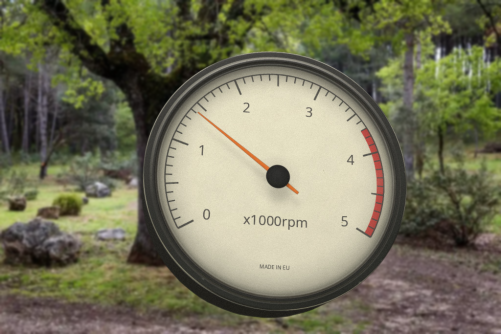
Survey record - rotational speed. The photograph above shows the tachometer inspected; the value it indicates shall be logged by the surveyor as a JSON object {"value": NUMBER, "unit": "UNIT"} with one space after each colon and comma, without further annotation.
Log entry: {"value": 1400, "unit": "rpm"}
